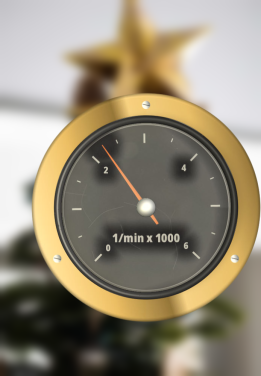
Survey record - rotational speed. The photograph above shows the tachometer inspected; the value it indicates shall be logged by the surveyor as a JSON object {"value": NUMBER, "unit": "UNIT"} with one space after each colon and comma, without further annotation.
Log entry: {"value": 2250, "unit": "rpm"}
